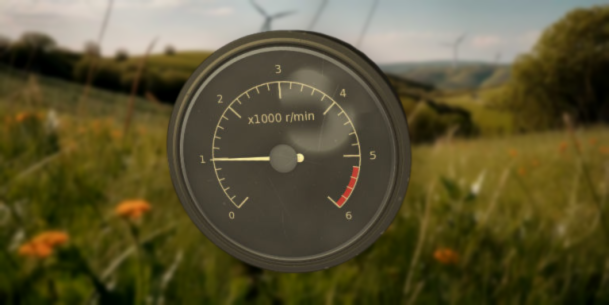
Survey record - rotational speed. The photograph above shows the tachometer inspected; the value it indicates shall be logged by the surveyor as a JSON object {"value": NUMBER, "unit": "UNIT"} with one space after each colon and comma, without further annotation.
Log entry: {"value": 1000, "unit": "rpm"}
